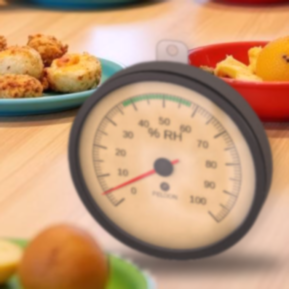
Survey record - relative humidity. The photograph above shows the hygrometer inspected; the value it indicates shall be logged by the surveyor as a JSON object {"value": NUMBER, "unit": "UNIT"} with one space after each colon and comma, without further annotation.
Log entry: {"value": 5, "unit": "%"}
